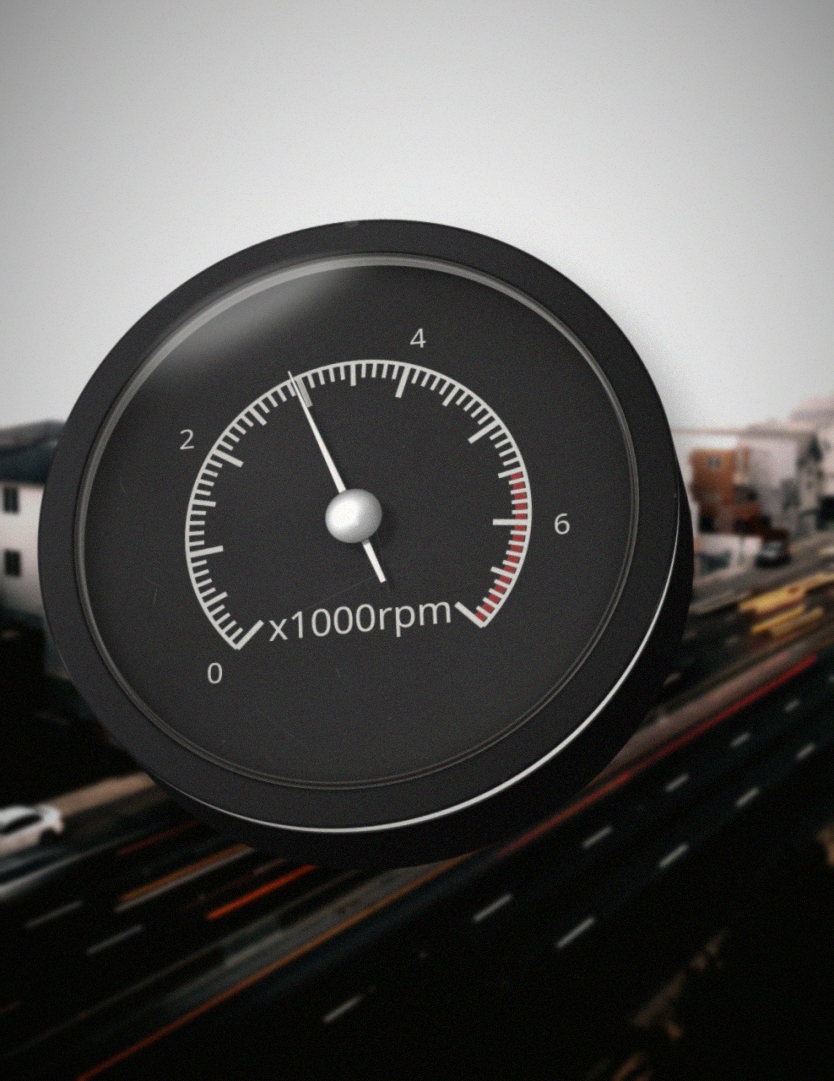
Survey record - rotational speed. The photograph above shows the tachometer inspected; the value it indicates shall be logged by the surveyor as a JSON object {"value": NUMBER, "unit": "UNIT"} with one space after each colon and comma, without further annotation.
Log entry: {"value": 2950, "unit": "rpm"}
